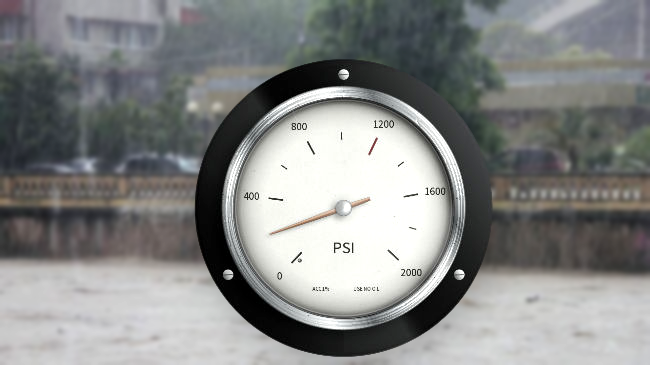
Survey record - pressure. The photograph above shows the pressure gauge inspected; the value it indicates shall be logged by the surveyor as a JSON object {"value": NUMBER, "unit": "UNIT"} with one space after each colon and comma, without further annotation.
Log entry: {"value": 200, "unit": "psi"}
